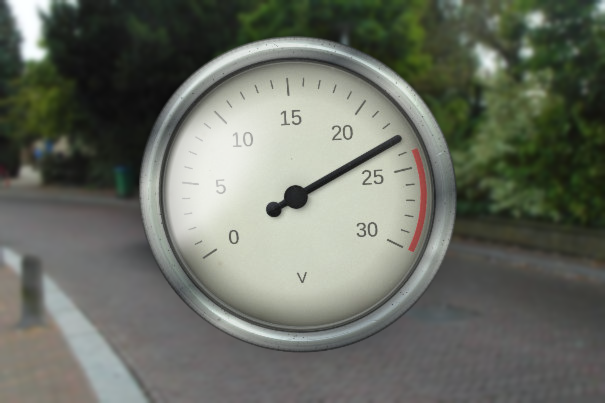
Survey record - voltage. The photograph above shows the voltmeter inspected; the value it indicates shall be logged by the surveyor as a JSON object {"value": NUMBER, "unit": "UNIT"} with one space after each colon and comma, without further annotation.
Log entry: {"value": 23, "unit": "V"}
